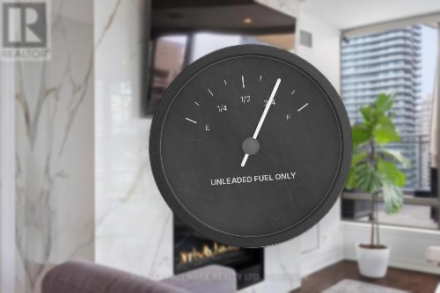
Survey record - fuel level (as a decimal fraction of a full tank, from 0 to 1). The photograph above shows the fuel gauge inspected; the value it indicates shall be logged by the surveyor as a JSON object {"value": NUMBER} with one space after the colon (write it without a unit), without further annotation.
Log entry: {"value": 0.75}
